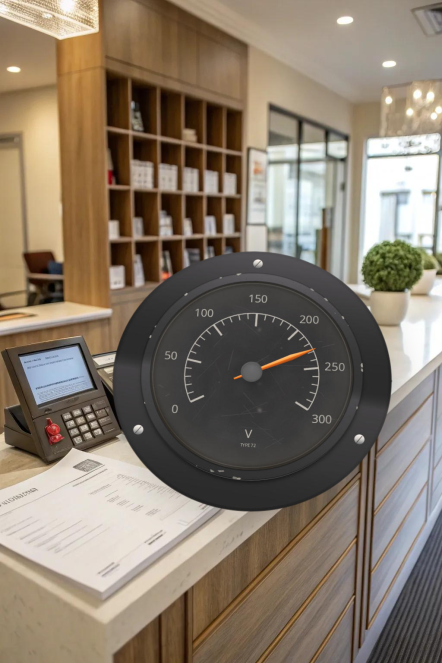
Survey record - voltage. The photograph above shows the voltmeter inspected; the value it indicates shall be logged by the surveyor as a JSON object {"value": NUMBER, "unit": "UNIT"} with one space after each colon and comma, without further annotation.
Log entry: {"value": 230, "unit": "V"}
